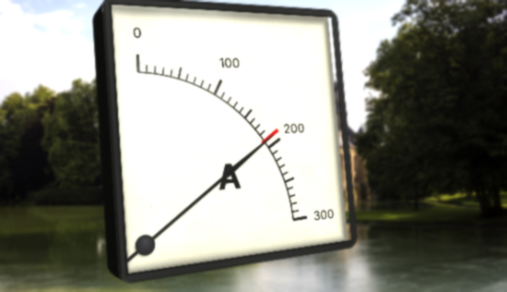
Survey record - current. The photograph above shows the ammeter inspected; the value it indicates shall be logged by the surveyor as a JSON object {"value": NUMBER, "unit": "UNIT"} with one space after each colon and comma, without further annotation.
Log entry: {"value": 190, "unit": "A"}
